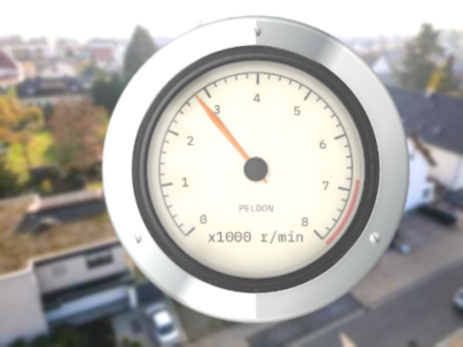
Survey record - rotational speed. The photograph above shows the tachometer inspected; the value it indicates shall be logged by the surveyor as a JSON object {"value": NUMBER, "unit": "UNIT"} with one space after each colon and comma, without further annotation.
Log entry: {"value": 2800, "unit": "rpm"}
